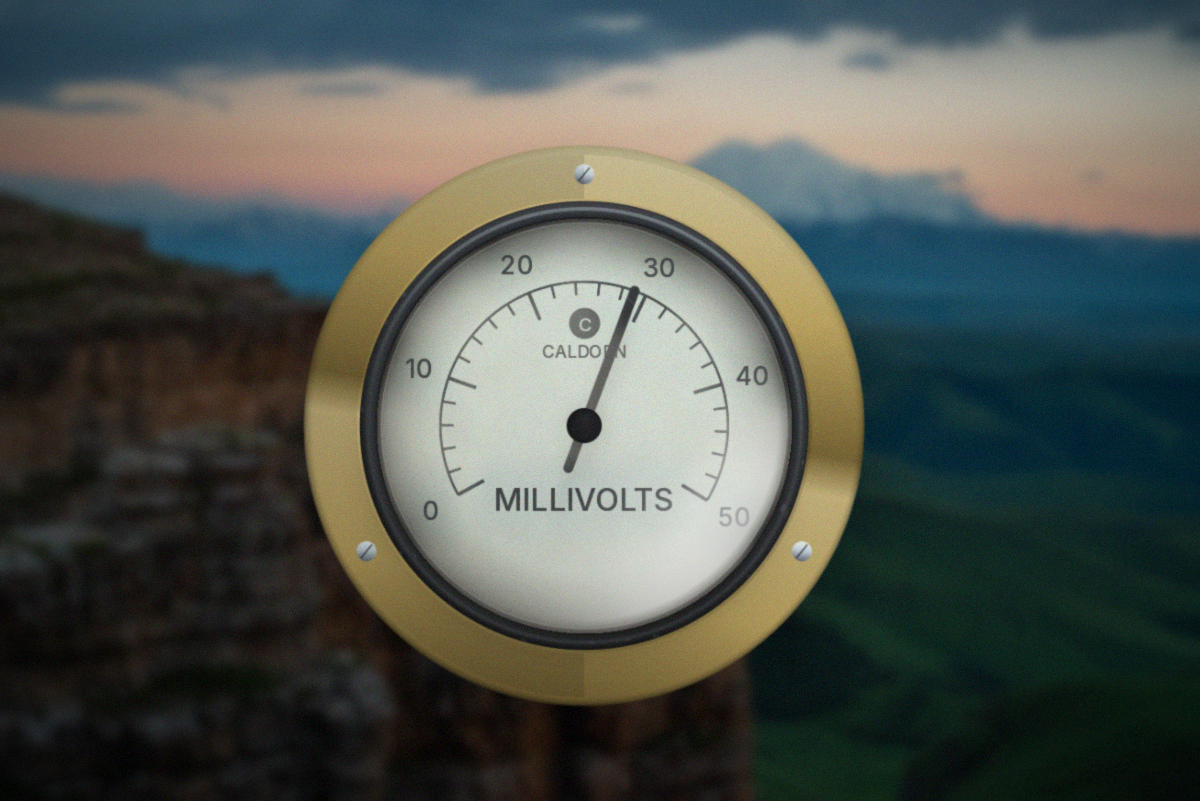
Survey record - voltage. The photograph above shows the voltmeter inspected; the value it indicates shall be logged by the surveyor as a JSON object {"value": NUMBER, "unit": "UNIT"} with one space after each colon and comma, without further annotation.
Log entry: {"value": 29, "unit": "mV"}
